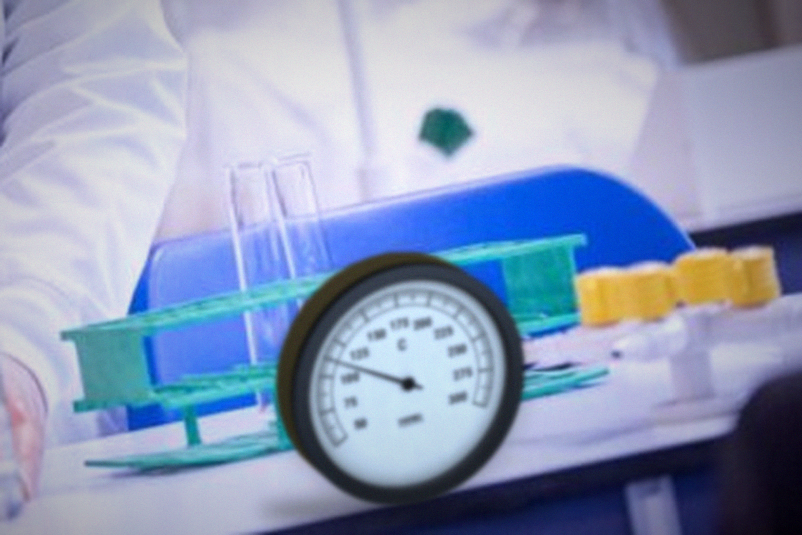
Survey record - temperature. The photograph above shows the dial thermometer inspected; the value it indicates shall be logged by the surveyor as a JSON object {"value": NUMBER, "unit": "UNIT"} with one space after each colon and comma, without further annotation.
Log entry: {"value": 112.5, "unit": "°C"}
